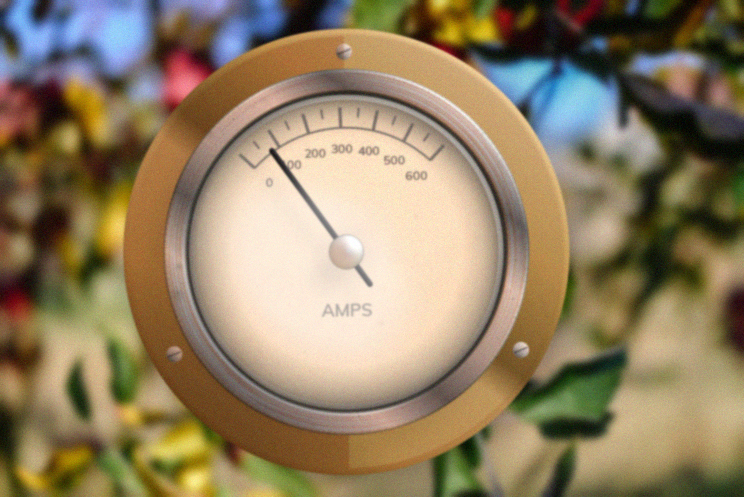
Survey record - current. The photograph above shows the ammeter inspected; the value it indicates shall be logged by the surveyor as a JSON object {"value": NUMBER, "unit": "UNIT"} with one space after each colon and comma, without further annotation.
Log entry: {"value": 75, "unit": "A"}
